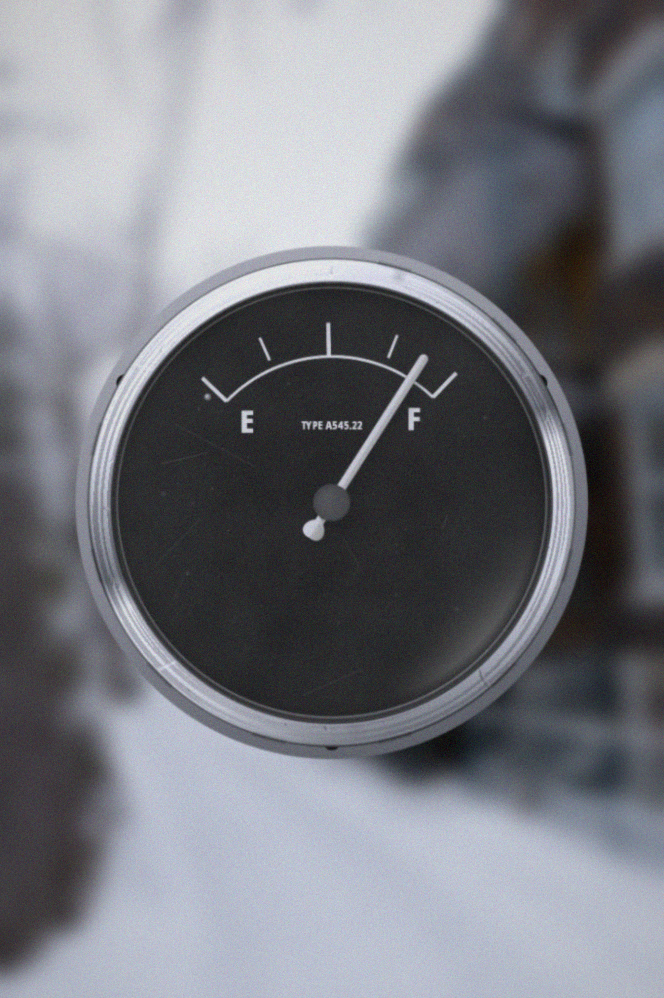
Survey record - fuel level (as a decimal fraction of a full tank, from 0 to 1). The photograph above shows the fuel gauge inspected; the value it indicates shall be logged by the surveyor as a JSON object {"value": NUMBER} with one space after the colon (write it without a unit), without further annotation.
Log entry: {"value": 0.875}
